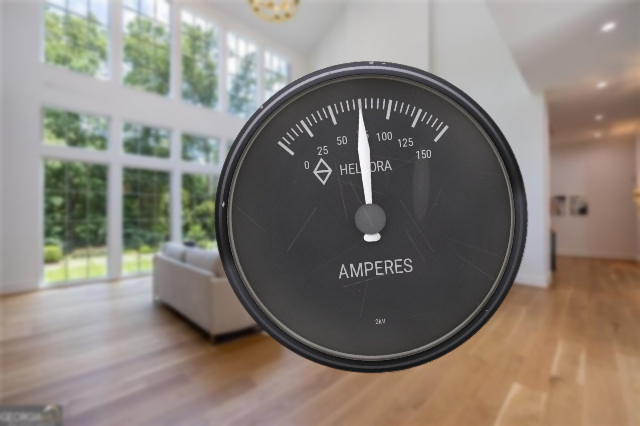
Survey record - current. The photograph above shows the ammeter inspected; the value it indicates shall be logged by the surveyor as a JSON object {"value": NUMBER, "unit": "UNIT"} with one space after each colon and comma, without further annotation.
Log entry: {"value": 75, "unit": "A"}
